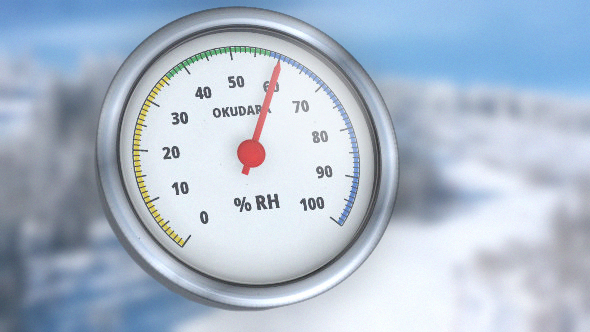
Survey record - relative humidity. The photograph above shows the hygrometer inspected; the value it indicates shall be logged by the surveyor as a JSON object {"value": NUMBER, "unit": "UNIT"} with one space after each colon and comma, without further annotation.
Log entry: {"value": 60, "unit": "%"}
